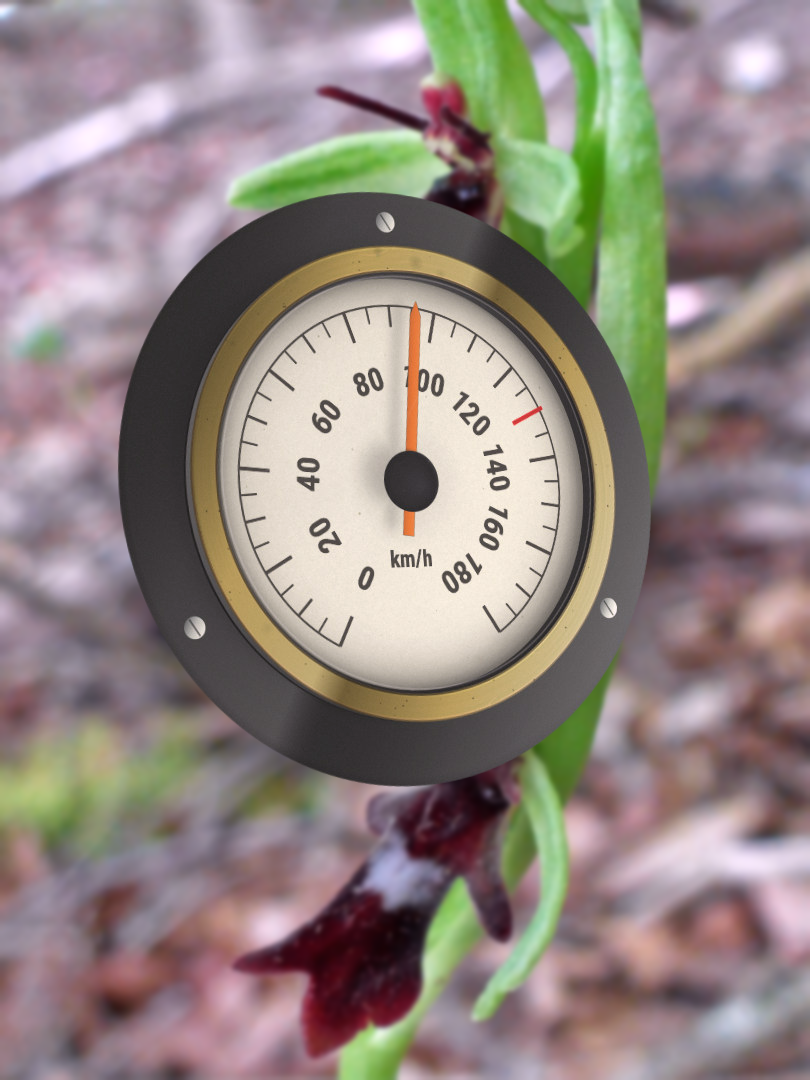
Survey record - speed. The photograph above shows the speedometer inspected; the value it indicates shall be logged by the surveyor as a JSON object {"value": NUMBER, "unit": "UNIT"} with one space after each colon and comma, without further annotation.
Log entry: {"value": 95, "unit": "km/h"}
